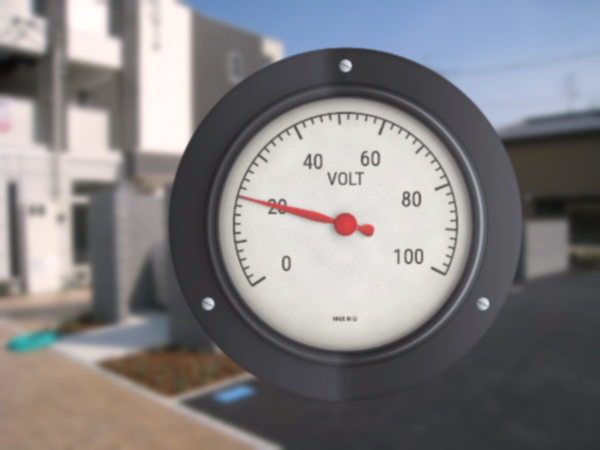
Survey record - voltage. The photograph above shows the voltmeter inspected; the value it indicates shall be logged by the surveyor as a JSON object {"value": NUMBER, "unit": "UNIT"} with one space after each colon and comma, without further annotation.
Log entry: {"value": 20, "unit": "V"}
